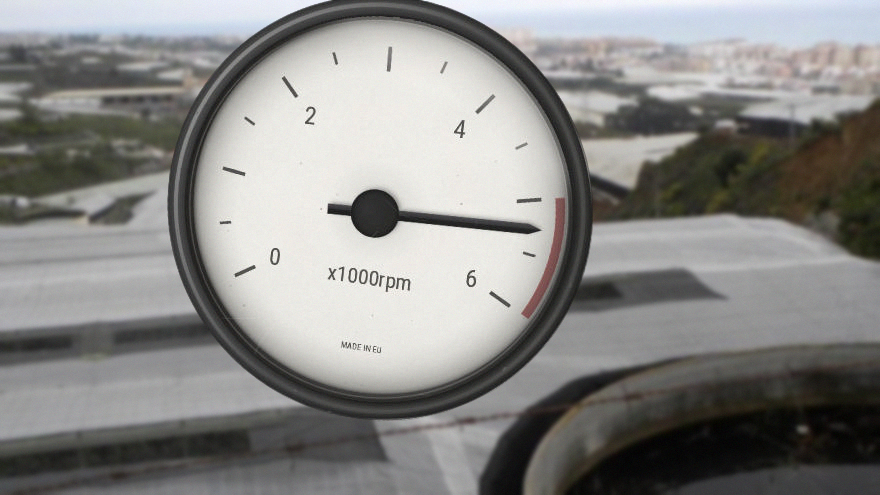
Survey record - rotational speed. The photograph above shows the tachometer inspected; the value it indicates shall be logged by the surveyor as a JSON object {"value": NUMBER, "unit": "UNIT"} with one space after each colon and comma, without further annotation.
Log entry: {"value": 5250, "unit": "rpm"}
